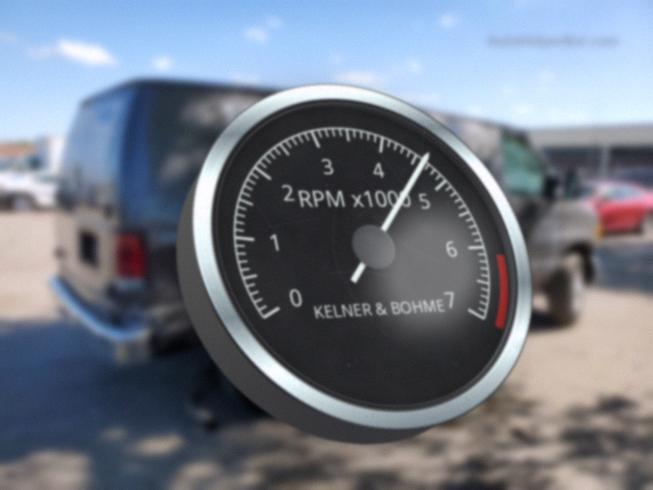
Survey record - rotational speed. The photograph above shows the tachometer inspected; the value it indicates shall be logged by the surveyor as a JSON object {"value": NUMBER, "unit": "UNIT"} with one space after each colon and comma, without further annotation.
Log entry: {"value": 4600, "unit": "rpm"}
